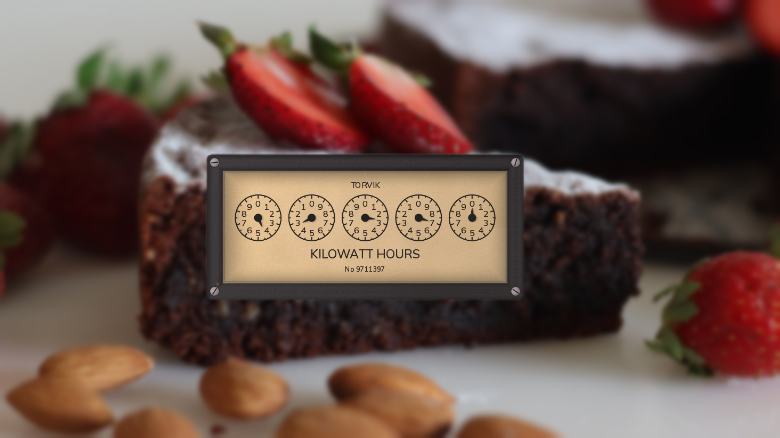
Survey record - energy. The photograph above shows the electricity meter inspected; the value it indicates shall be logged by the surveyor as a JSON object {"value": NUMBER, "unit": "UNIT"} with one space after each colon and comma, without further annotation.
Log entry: {"value": 43270, "unit": "kWh"}
